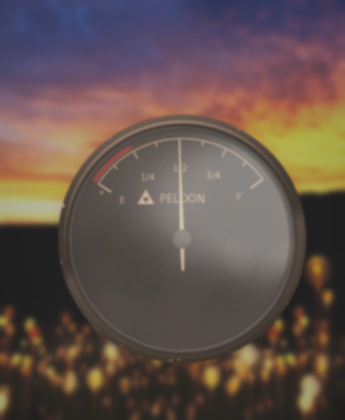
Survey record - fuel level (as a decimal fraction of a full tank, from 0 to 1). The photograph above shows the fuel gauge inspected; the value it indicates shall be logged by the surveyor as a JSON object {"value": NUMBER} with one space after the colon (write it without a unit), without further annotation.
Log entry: {"value": 0.5}
